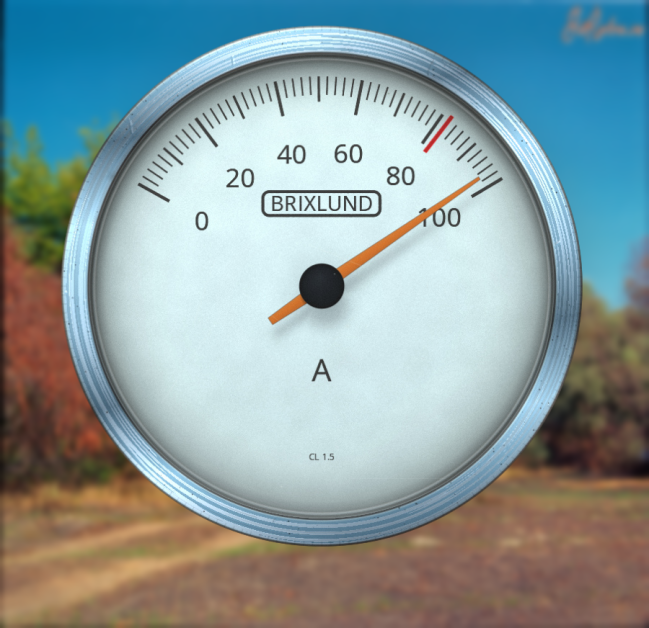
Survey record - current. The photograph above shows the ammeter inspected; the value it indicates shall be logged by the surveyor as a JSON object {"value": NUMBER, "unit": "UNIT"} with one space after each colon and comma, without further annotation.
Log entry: {"value": 97, "unit": "A"}
